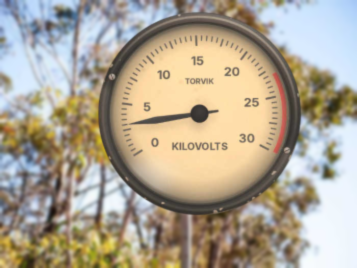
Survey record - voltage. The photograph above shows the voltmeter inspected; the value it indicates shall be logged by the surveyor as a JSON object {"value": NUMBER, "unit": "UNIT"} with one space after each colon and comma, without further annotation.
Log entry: {"value": 3, "unit": "kV"}
